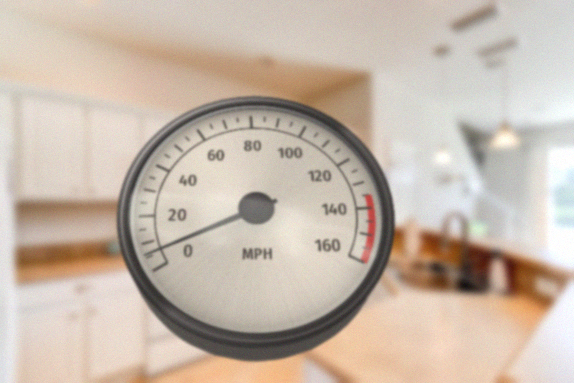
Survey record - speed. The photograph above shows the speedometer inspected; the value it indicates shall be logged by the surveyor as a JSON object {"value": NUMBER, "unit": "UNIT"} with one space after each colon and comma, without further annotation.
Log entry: {"value": 5, "unit": "mph"}
